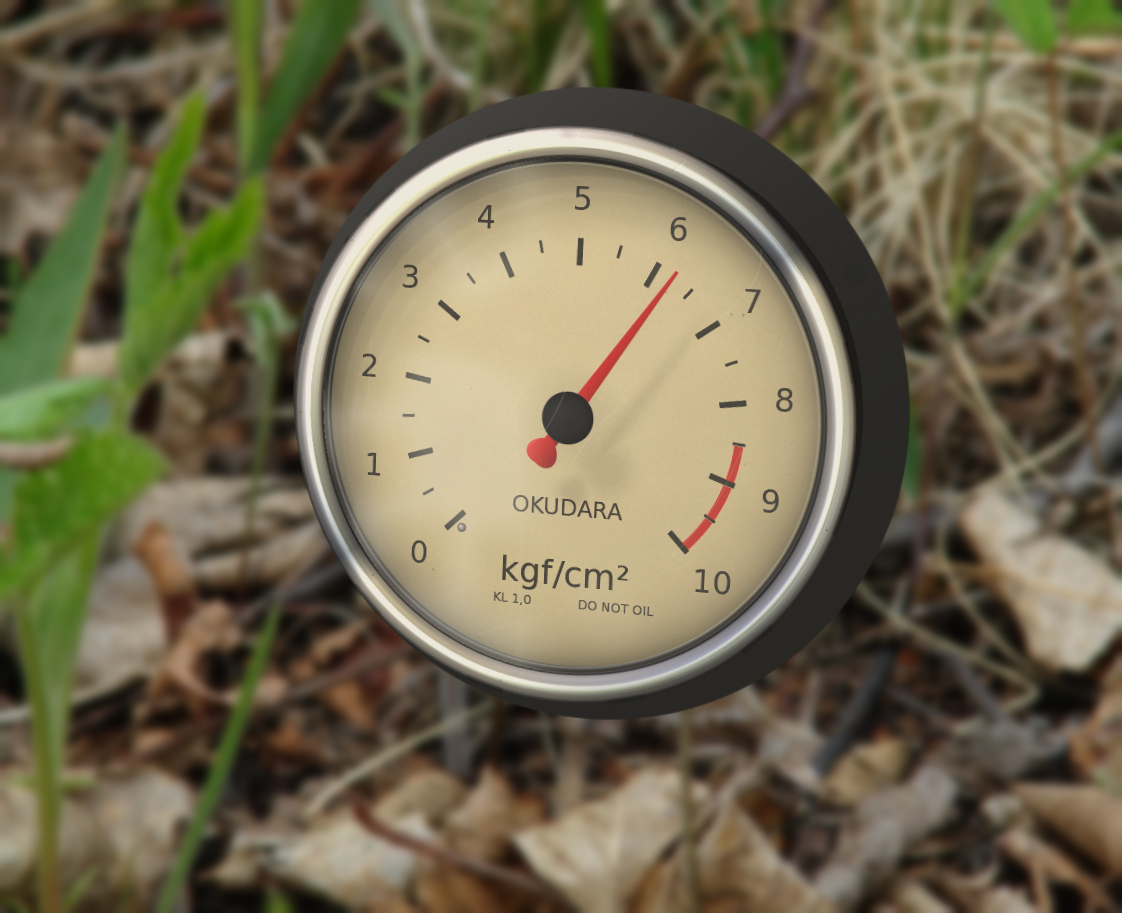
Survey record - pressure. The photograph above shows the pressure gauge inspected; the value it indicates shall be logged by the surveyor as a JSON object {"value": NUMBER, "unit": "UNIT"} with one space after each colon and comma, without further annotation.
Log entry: {"value": 6.25, "unit": "kg/cm²"}
